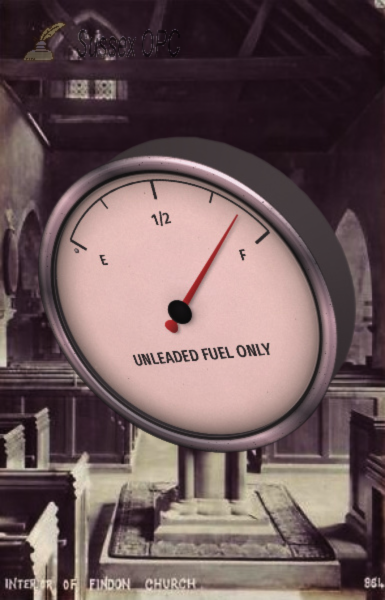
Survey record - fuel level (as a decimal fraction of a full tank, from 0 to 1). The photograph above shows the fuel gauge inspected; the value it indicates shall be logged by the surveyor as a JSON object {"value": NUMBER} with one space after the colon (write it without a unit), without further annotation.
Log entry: {"value": 0.875}
